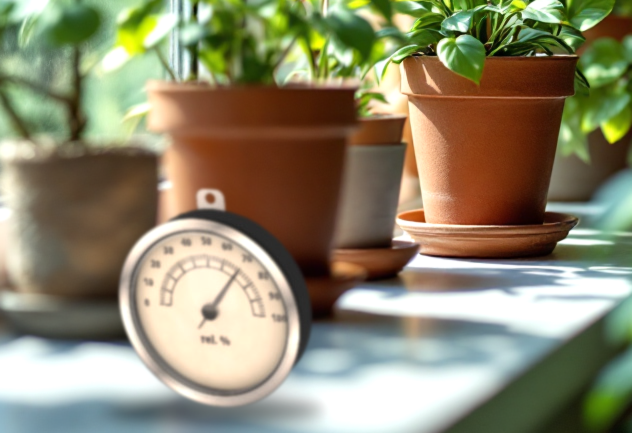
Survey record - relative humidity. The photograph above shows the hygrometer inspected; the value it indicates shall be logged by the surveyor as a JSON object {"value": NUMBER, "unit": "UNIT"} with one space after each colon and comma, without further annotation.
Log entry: {"value": 70, "unit": "%"}
